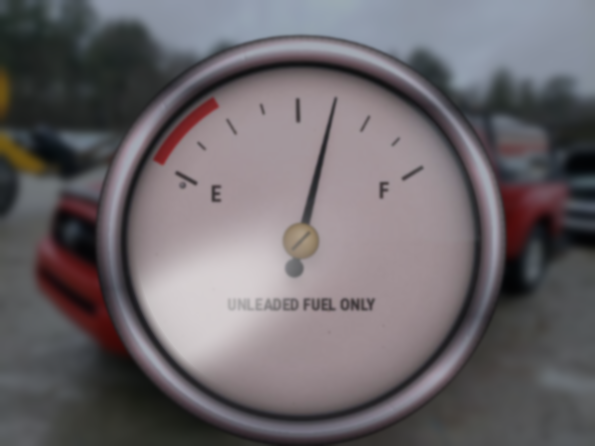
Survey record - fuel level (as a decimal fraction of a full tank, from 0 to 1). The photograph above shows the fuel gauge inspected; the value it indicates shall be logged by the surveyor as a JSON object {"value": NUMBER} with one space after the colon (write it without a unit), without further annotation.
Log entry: {"value": 0.625}
